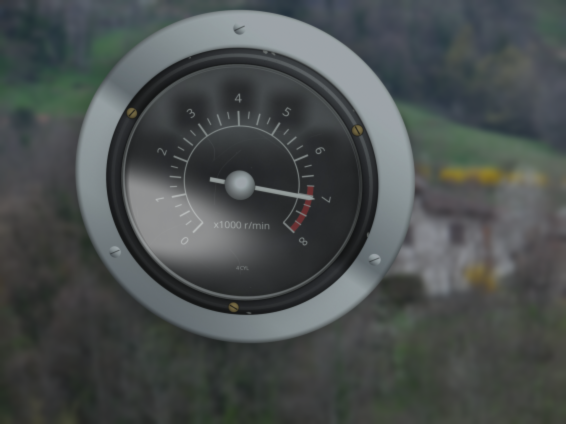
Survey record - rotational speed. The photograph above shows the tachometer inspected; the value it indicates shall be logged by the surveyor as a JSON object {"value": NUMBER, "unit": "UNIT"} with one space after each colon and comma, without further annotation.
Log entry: {"value": 7000, "unit": "rpm"}
